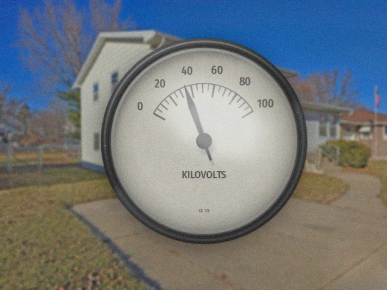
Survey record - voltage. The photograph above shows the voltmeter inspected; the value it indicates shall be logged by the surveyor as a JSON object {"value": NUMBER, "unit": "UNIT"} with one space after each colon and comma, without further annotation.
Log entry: {"value": 35, "unit": "kV"}
